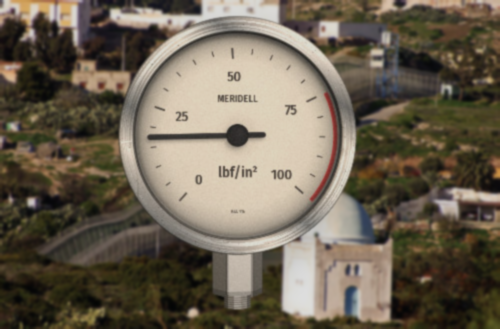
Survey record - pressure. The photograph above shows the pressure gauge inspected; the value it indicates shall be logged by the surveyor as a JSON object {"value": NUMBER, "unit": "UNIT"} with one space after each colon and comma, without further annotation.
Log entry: {"value": 17.5, "unit": "psi"}
